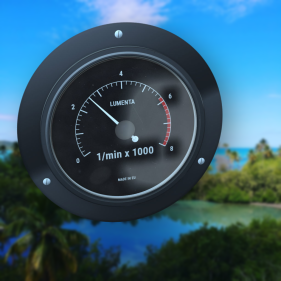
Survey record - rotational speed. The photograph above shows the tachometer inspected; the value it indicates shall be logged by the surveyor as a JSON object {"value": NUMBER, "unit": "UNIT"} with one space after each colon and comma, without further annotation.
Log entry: {"value": 2600, "unit": "rpm"}
